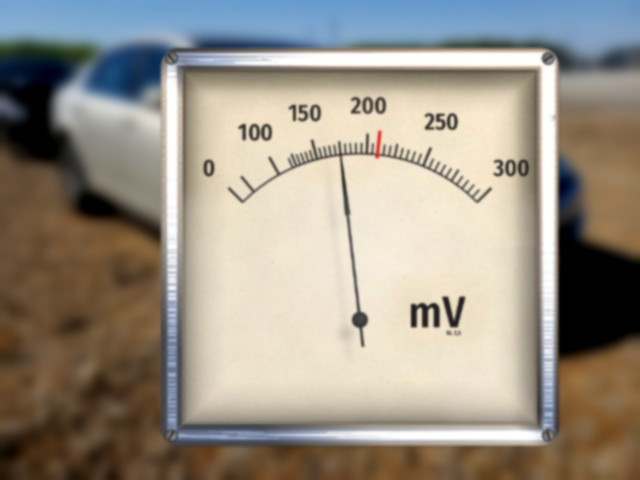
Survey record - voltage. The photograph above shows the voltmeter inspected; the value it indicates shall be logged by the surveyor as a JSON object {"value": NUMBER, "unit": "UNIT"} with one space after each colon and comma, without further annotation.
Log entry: {"value": 175, "unit": "mV"}
